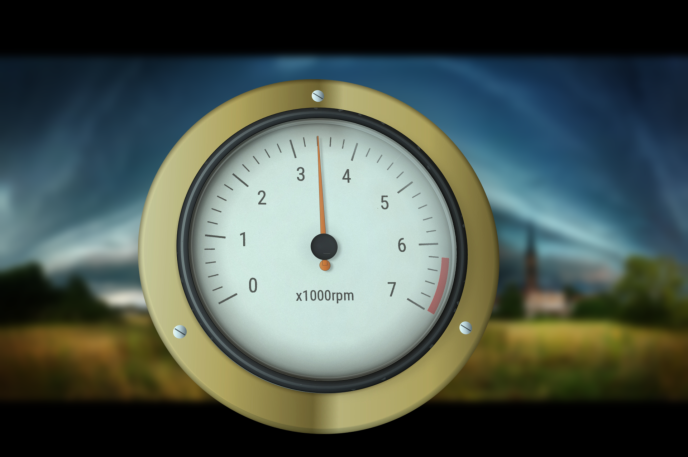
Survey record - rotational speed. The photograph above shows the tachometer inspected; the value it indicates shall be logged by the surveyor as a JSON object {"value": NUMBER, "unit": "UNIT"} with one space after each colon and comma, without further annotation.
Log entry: {"value": 3400, "unit": "rpm"}
